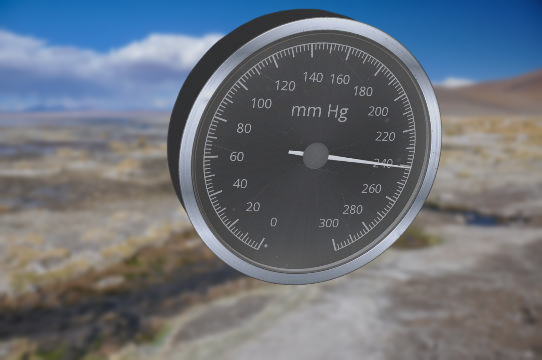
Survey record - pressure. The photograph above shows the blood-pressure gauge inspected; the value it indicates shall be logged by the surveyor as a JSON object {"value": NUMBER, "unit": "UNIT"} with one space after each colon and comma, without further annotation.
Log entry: {"value": 240, "unit": "mmHg"}
